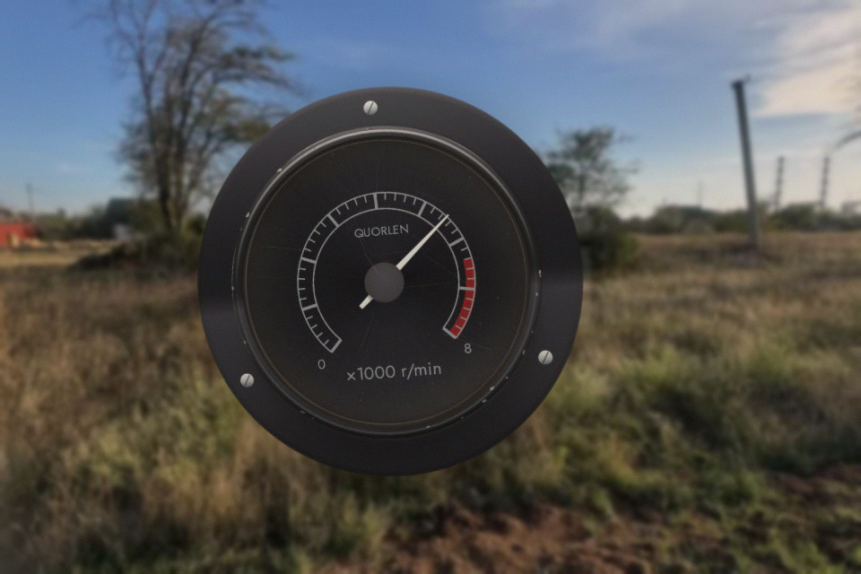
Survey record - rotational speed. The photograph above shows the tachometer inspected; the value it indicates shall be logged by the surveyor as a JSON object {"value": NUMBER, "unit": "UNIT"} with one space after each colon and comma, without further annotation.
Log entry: {"value": 5500, "unit": "rpm"}
